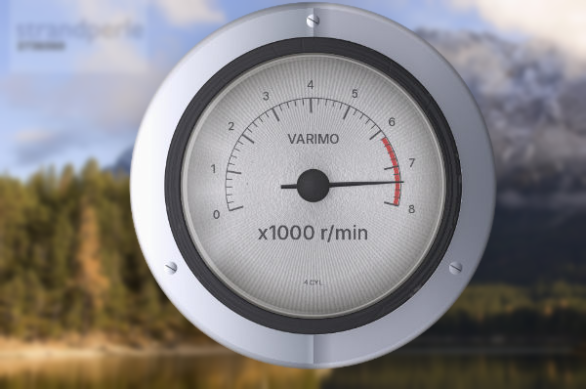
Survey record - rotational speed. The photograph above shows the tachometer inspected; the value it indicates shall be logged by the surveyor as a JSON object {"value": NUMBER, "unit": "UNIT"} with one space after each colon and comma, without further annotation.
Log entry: {"value": 7400, "unit": "rpm"}
